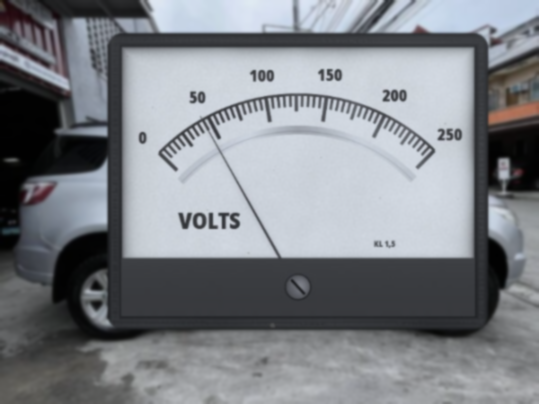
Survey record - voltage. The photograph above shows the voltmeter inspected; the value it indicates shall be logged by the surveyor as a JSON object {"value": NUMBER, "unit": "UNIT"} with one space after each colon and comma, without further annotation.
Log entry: {"value": 45, "unit": "V"}
